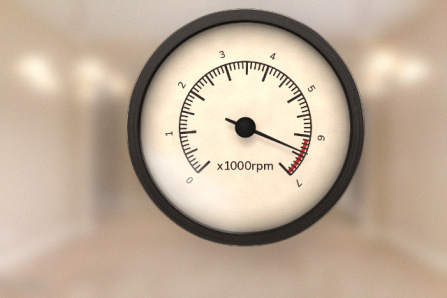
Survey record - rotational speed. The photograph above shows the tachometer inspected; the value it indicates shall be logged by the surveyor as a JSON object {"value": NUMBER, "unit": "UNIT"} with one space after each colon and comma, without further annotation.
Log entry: {"value": 6400, "unit": "rpm"}
